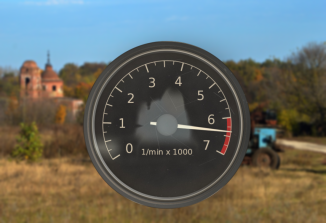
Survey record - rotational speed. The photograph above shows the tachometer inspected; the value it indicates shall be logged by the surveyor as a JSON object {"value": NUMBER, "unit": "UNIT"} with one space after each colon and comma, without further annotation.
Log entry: {"value": 6375, "unit": "rpm"}
